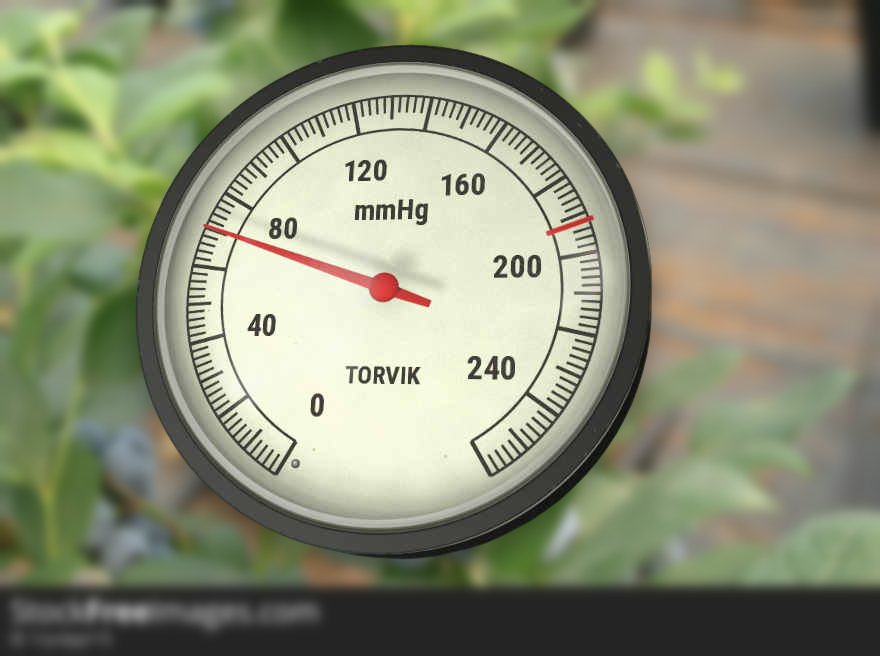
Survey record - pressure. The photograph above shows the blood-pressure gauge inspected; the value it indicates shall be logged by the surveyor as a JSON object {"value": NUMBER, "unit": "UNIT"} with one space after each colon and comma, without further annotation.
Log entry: {"value": 70, "unit": "mmHg"}
